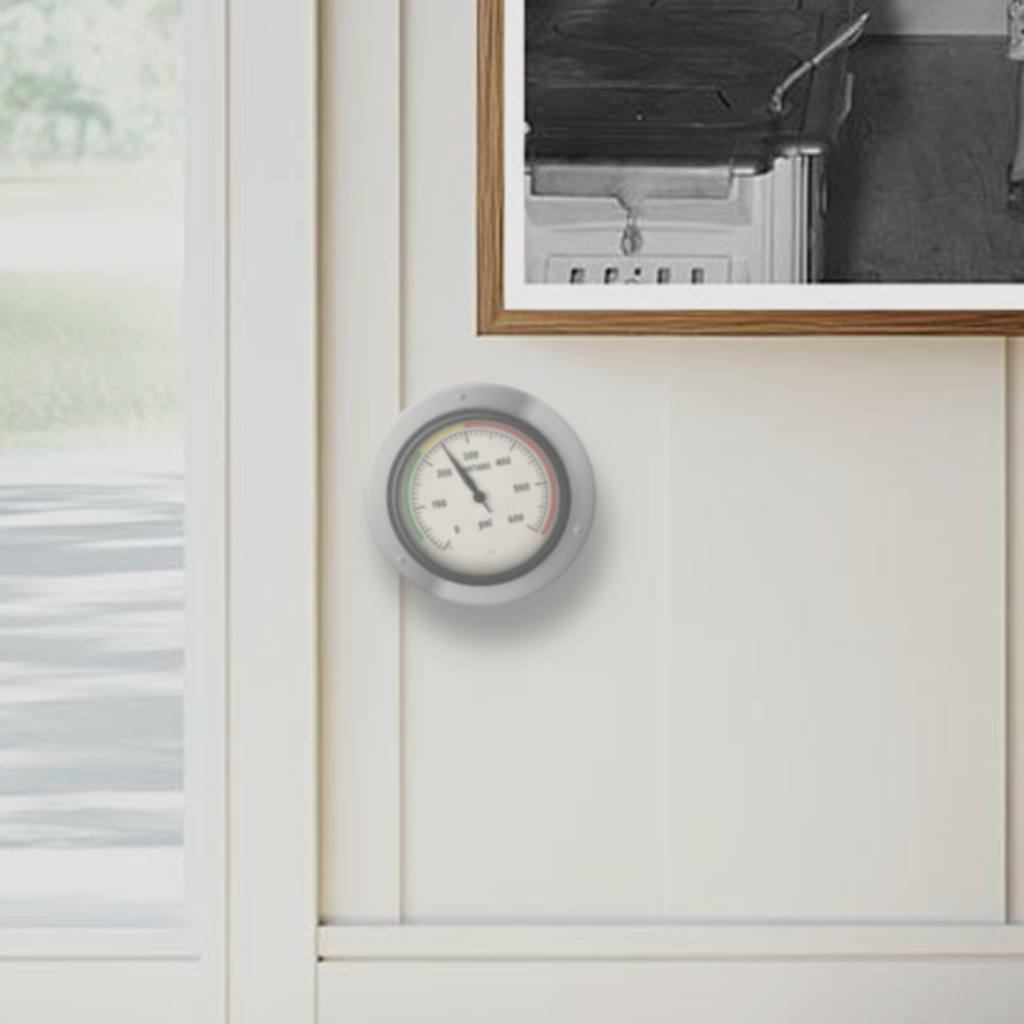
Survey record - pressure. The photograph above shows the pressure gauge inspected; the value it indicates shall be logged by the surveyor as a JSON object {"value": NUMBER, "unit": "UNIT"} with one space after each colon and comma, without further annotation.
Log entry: {"value": 250, "unit": "psi"}
